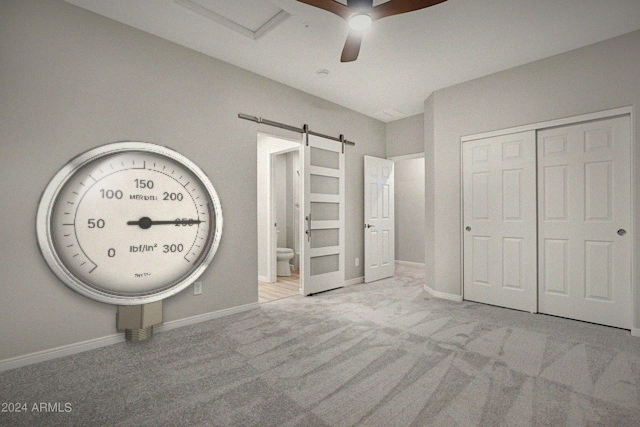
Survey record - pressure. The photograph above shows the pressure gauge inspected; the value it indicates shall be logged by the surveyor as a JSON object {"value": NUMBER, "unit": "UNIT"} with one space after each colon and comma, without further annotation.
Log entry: {"value": 250, "unit": "psi"}
